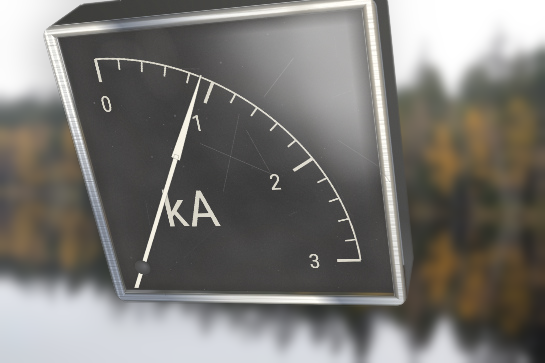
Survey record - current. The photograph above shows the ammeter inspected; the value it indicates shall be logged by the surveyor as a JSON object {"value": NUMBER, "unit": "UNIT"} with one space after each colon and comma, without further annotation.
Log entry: {"value": 0.9, "unit": "kA"}
